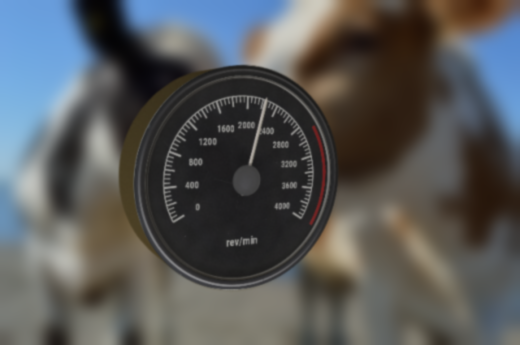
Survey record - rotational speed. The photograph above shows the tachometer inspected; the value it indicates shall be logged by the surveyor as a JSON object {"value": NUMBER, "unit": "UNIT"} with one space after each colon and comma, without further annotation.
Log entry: {"value": 2200, "unit": "rpm"}
